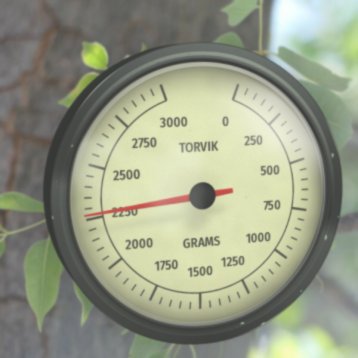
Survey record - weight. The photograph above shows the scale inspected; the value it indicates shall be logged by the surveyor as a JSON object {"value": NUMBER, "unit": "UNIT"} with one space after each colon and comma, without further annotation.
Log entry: {"value": 2275, "unit": "g"}
